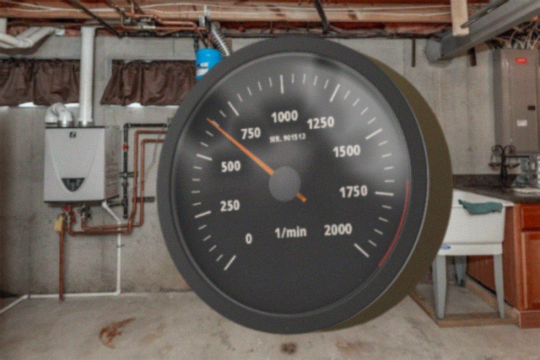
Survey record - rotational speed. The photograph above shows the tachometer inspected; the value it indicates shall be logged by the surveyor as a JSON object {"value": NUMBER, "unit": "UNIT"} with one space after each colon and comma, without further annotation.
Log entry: {"value": 650, "unit": "rpm"}
